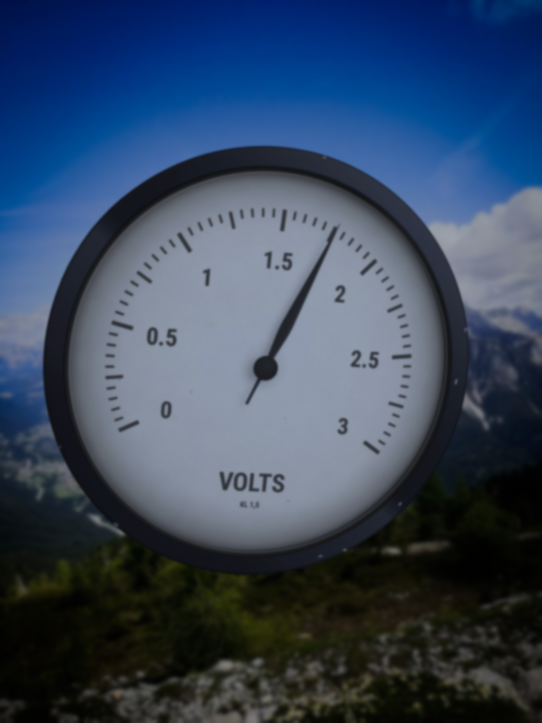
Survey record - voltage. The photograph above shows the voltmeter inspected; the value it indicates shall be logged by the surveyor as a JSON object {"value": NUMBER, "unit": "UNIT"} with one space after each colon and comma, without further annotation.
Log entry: {"value": 1.75, "unit": "V"}
